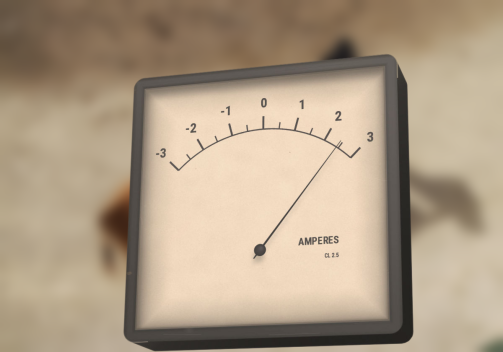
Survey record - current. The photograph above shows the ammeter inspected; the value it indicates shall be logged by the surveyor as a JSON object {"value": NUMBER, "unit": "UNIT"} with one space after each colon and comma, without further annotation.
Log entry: {"value": 2.5, "unit": "A"}
